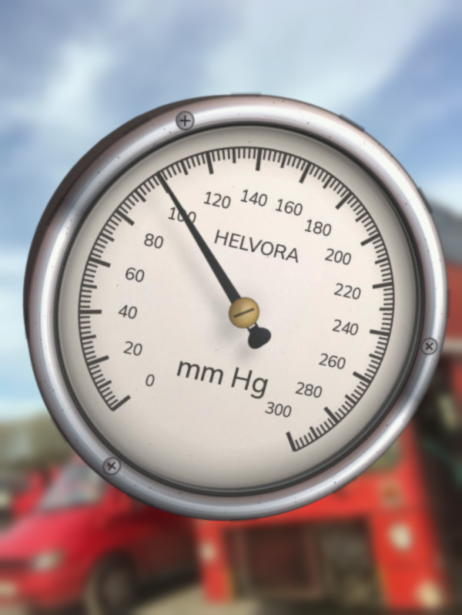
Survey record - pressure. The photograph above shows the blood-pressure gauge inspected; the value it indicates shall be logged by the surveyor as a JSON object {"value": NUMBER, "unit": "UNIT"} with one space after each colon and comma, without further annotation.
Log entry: {"value": 100, "unit": "mmHg"}
